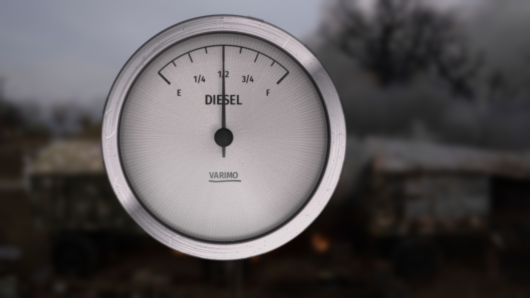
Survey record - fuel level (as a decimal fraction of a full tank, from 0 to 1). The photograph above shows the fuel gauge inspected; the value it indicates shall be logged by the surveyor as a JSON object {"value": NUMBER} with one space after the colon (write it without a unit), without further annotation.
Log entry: {"value": 0.5}
